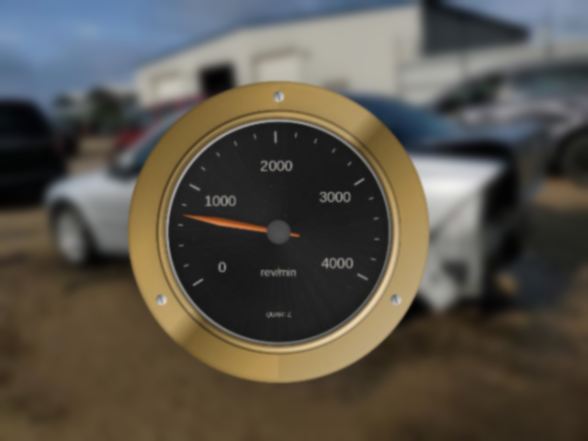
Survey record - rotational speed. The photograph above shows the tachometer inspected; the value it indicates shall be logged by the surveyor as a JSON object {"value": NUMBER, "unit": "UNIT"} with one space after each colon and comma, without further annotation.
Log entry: {"value": 700, "unit": "rpm"}
